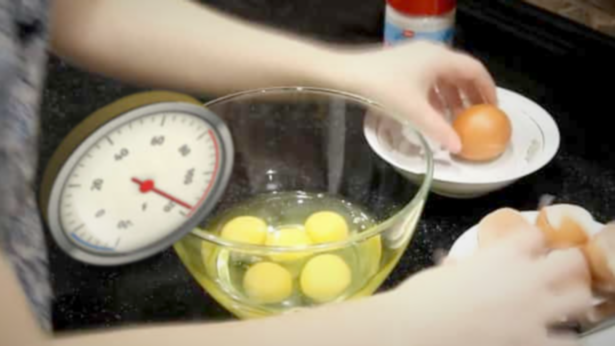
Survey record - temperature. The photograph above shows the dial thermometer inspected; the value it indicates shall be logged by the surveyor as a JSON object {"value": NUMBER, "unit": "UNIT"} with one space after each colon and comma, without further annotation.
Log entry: {"value": 116, "unit": "°F"}
